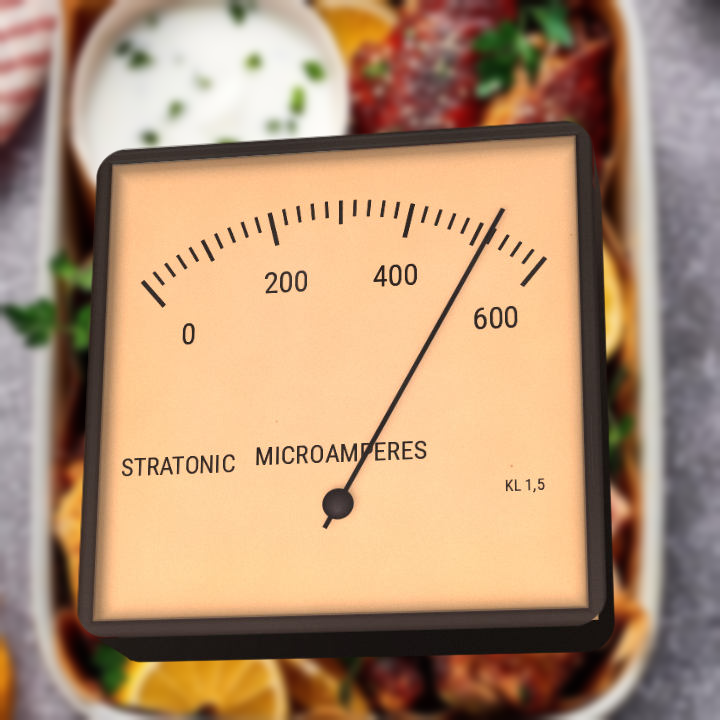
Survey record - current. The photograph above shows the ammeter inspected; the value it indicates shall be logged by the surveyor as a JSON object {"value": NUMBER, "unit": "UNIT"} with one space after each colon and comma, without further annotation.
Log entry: {"value": 520, "unit": "µA"}
